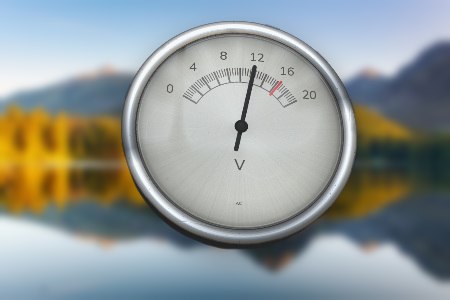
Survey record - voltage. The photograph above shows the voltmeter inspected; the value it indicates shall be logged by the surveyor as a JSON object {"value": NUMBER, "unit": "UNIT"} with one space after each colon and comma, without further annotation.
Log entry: {"value": 12, "unit": "V"}
